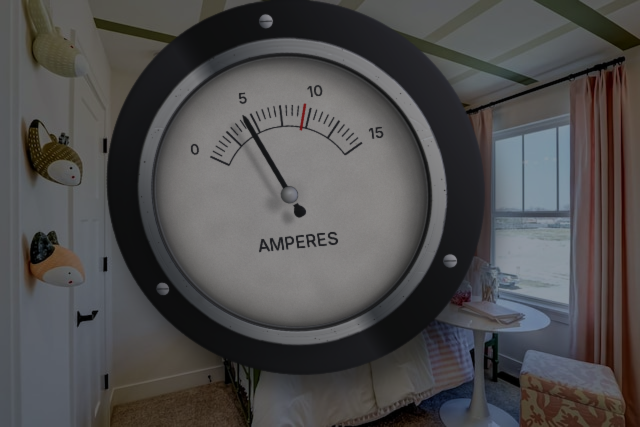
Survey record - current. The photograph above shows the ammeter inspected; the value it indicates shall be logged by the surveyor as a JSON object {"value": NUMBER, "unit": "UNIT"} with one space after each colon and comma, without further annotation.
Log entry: {"value": 4.5, "unit": "A"}
